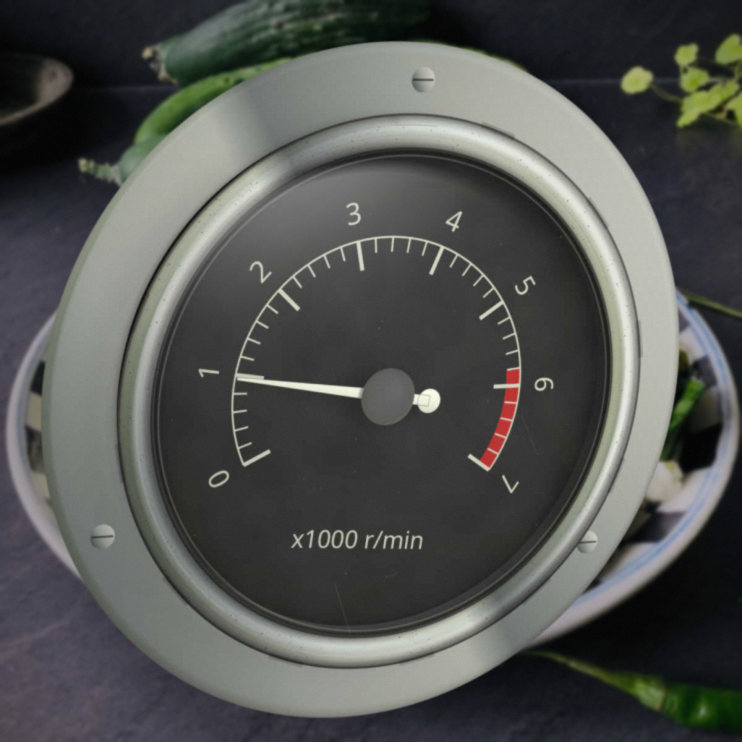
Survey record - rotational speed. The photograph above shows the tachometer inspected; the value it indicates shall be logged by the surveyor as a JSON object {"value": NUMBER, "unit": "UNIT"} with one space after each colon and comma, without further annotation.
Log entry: {"value": 1000, "unit": "rpm"}
